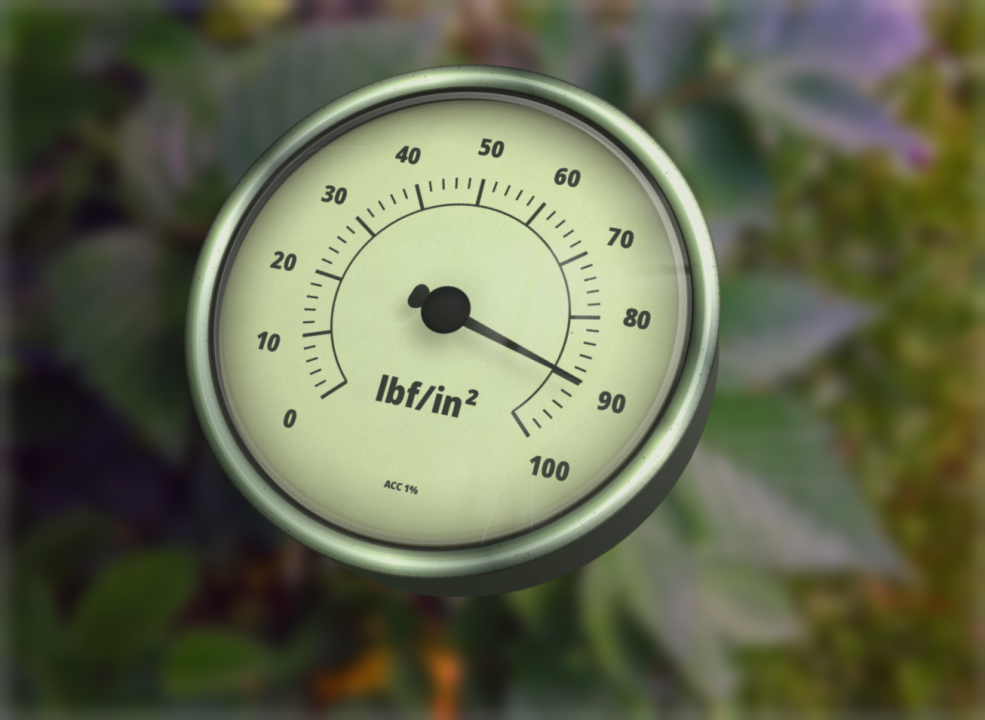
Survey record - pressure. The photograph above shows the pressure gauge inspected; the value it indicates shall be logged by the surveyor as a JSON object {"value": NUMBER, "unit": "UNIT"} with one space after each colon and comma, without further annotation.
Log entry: {"value": 90, "unit": "psi"}
